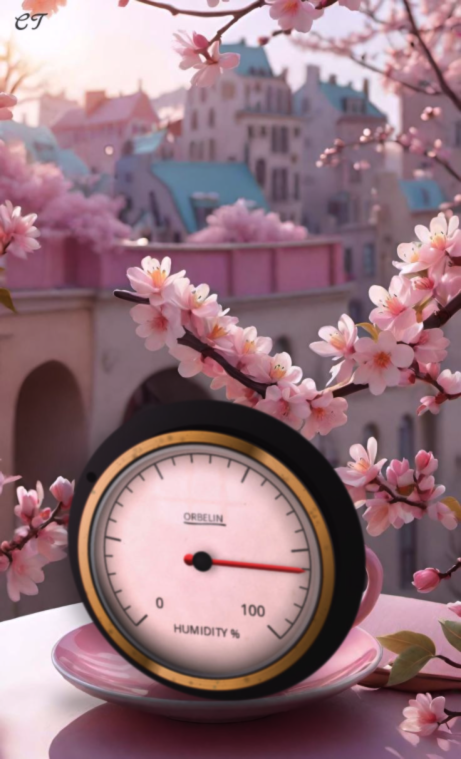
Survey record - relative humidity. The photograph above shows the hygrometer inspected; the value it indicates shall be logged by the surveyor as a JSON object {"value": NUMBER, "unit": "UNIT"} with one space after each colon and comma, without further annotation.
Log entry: {"value": 84, "unit": "%"}
